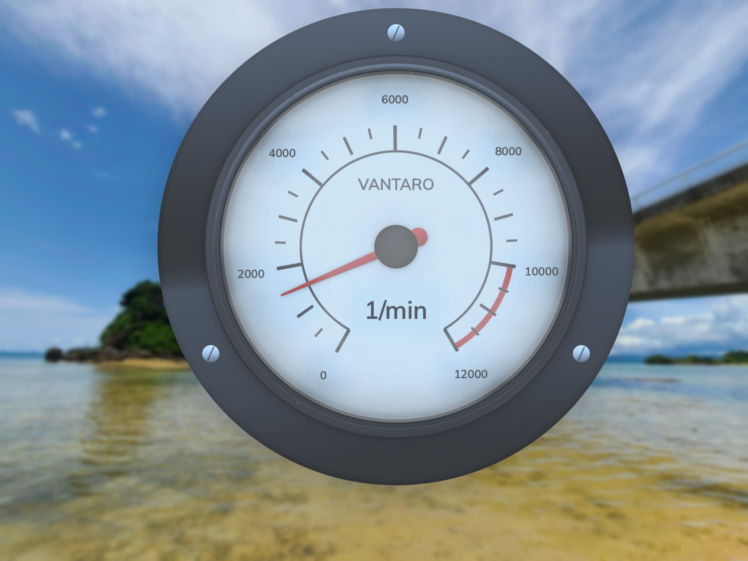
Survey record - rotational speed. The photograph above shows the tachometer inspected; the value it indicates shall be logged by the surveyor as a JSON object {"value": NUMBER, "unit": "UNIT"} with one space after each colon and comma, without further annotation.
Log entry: {"value": 1500, "unit": "rpm"}
